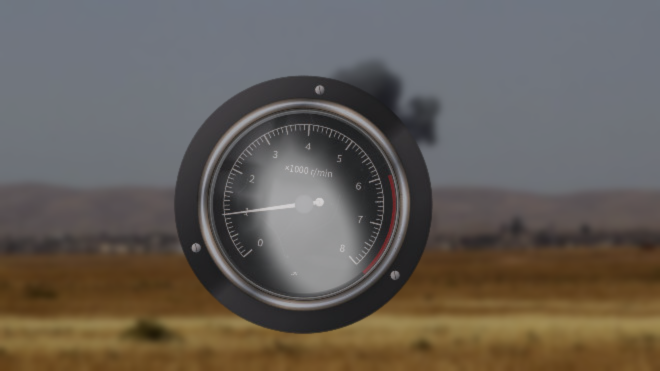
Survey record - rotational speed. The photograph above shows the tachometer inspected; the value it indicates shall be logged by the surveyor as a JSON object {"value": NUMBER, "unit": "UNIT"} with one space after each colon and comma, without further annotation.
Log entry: {"value": 1000, "unit": "rpm"}
